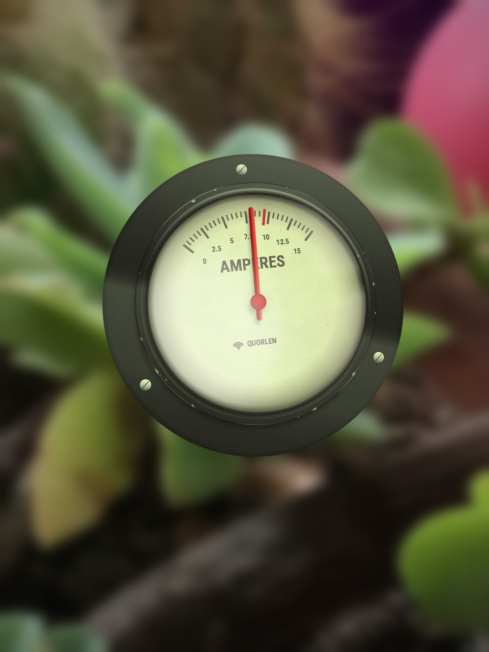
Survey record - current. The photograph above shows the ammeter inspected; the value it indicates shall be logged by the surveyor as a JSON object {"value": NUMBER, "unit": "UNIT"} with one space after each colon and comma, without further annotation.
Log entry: {"value": 8, "unit": "A"}
